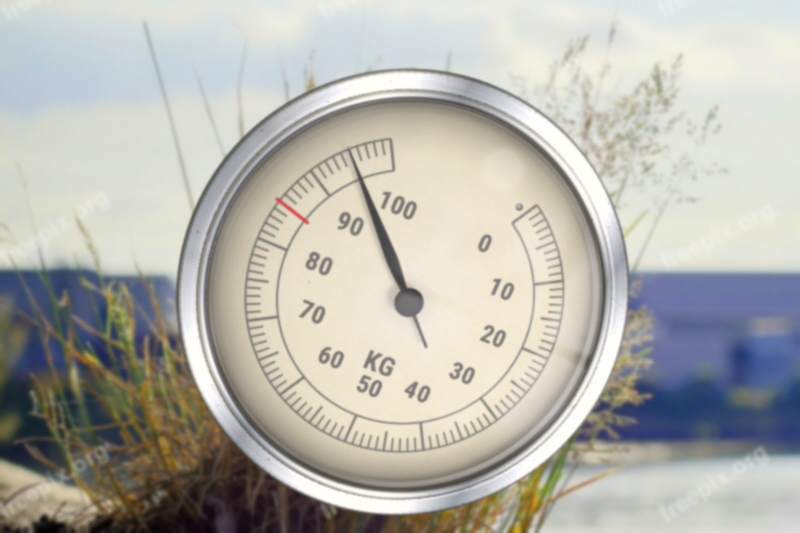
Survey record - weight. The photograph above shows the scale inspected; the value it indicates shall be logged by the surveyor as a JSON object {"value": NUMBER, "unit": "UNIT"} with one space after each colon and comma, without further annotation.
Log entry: {"value": 95, "unit": "kg"}
